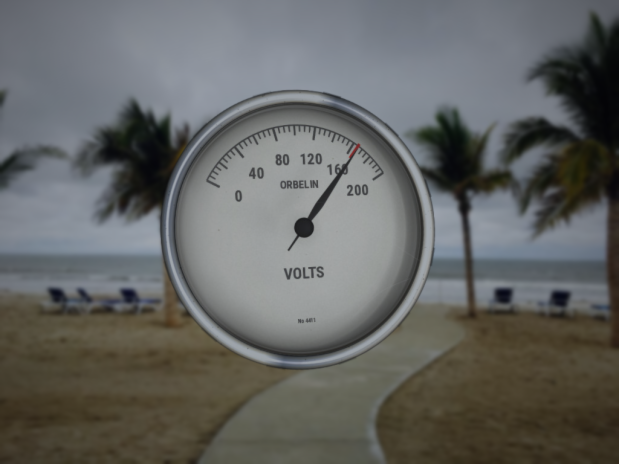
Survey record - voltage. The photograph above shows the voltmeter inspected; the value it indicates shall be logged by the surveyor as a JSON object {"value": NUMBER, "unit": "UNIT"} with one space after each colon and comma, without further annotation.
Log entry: {"value": 165, "unit": "V"}
